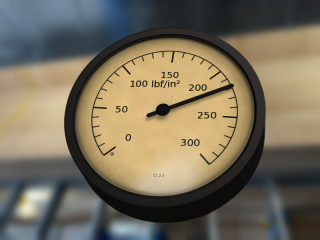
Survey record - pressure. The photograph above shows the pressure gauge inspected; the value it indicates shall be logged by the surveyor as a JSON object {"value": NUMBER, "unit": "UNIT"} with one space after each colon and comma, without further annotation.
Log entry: {"value": 220, "unit": "psi"}
